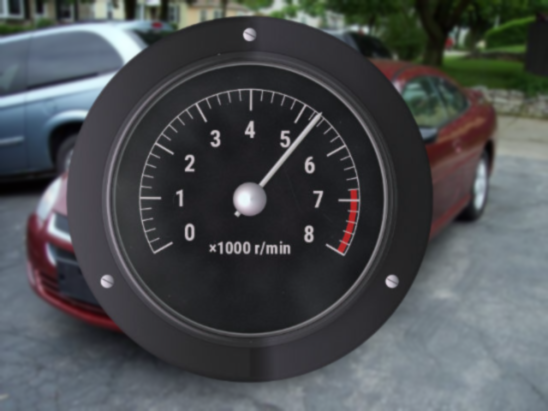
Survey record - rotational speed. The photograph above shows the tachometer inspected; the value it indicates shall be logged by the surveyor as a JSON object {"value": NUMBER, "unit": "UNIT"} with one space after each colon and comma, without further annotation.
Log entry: {"value": 5300, "unit": "rpm"}
